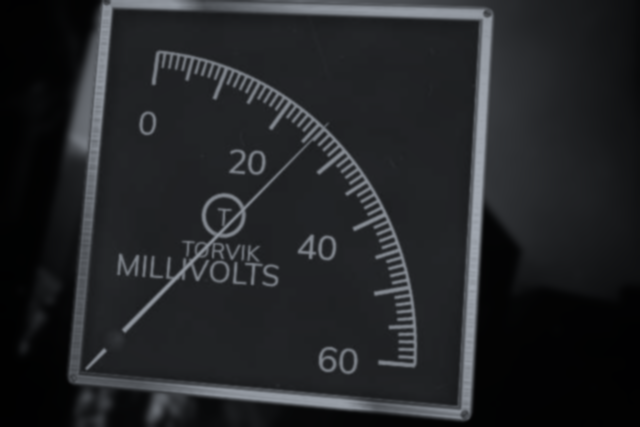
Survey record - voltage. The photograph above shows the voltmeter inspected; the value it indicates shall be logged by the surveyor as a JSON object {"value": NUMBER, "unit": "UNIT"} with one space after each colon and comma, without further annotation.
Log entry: {"value": 26, "unit": "mV"}
